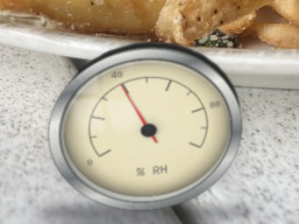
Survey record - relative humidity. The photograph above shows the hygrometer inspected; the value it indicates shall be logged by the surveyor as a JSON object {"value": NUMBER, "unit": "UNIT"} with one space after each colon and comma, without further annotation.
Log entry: {"value": 40, "unit": "%"}
